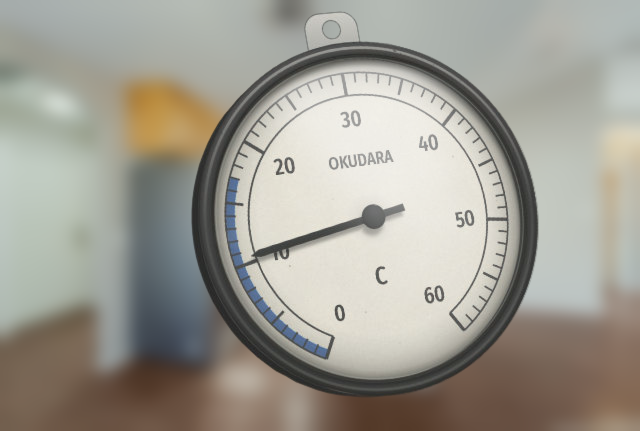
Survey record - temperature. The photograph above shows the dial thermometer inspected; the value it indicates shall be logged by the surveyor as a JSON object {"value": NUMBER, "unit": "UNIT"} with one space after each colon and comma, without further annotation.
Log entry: {"value": 10.5, "unit": "°C"}
